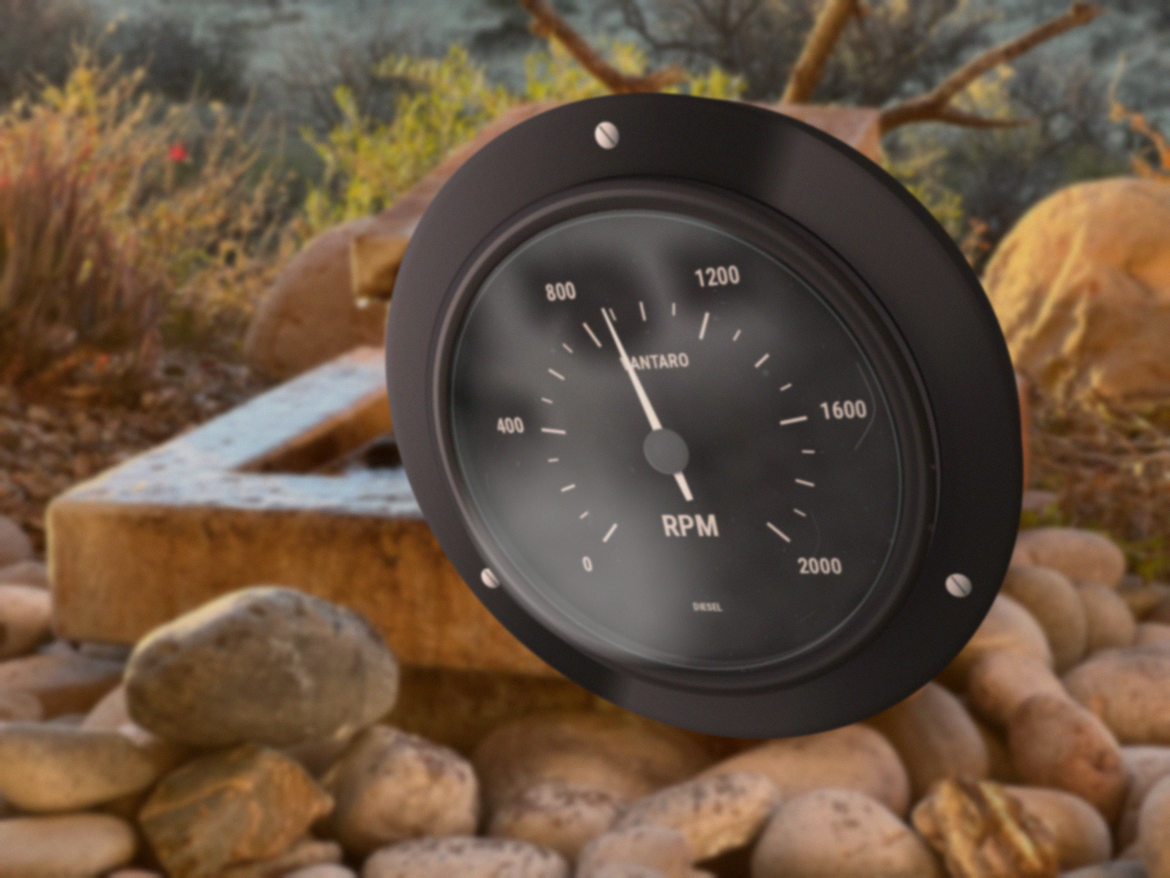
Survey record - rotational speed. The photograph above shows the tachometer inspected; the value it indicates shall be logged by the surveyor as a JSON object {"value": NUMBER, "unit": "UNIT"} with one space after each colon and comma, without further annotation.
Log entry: {"value": 900, "unit": "rpm"}
